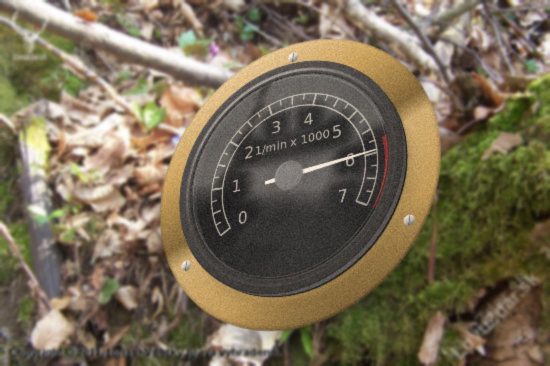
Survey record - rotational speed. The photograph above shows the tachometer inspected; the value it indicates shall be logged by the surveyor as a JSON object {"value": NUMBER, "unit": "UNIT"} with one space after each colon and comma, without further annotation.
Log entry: {"value": 6000, "unit": "rpm"}
